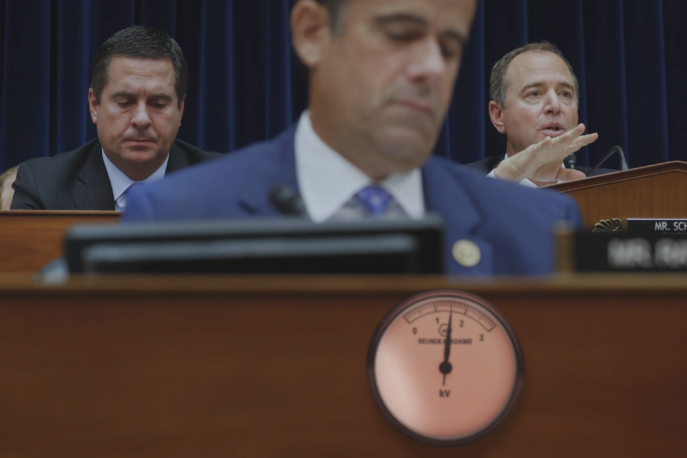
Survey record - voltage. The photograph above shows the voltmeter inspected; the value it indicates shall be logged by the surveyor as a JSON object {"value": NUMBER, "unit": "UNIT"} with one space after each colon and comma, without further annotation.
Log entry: {"value": 1.5, "unit": "kV"}
